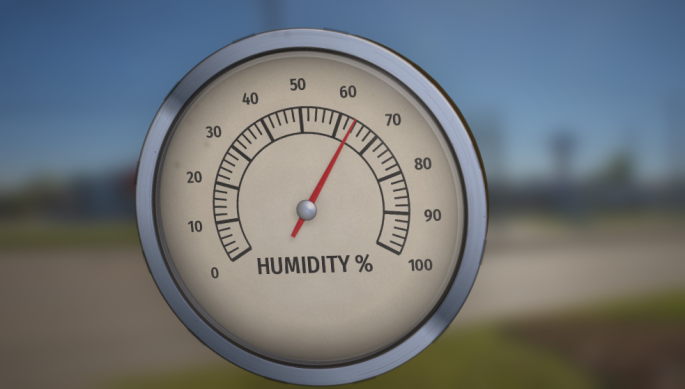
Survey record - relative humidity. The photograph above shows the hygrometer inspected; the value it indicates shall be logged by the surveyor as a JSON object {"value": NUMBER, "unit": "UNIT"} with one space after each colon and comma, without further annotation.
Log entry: {"value": 64, "unit": "%"}
